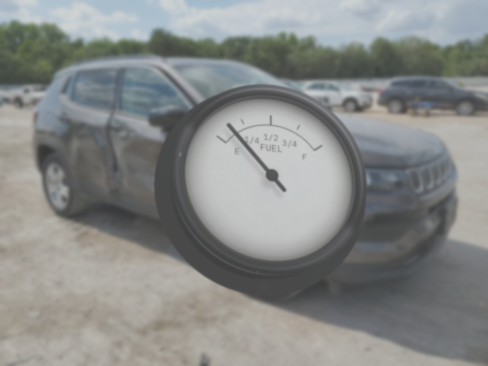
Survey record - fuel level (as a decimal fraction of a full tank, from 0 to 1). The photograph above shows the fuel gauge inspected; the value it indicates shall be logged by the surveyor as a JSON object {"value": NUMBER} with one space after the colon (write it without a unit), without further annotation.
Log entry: {"value": 0.125}
